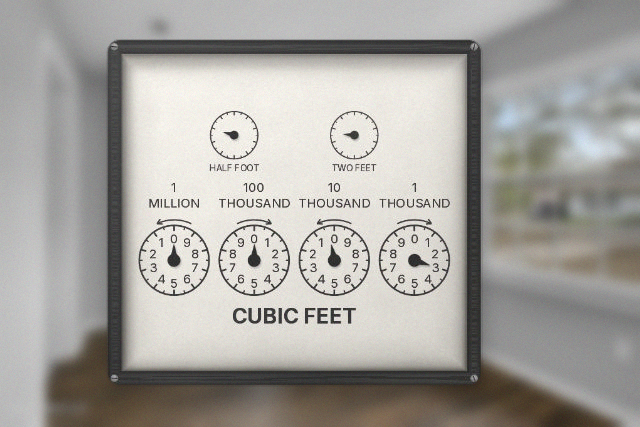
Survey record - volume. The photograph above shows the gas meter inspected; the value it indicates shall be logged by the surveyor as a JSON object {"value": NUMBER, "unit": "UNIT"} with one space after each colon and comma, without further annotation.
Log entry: {"value": 300, "unit": "ft³"}
